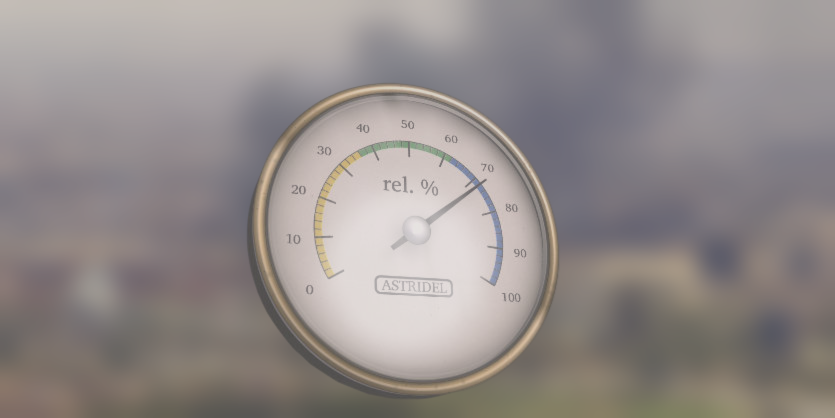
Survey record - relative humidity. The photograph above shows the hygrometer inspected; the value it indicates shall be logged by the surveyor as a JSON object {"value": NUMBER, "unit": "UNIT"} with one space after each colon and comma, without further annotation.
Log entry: {"value": 72, "unit": "%"}
